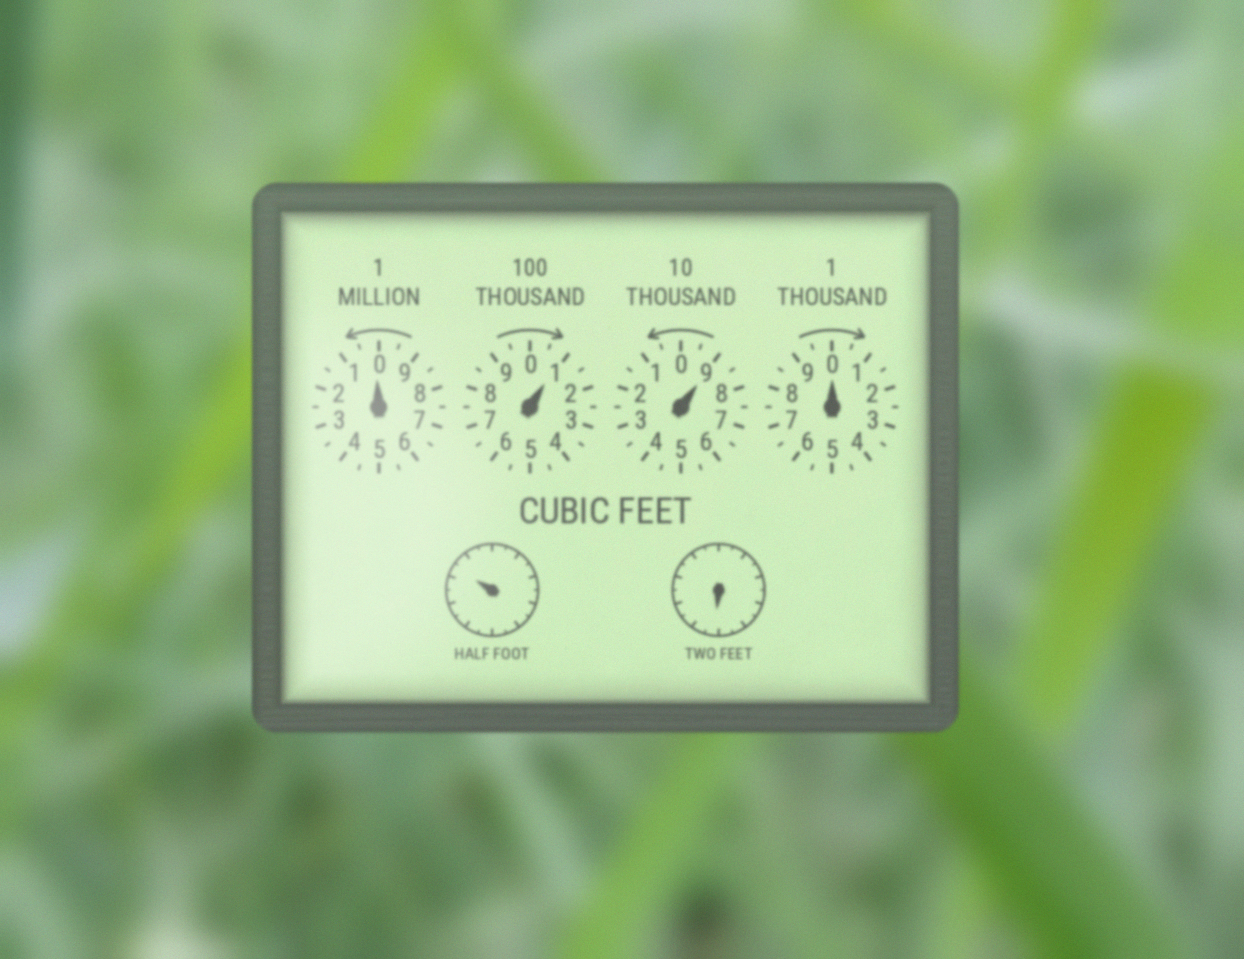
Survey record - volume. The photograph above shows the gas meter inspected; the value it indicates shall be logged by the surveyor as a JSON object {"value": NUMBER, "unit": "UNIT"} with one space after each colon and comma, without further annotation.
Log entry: {"value": 9000, "unit": "ft³"}
